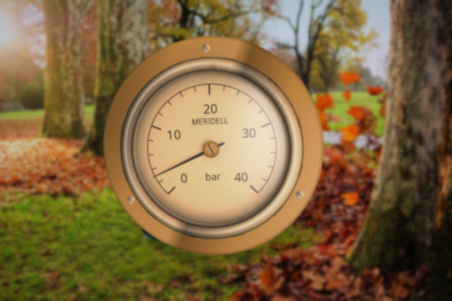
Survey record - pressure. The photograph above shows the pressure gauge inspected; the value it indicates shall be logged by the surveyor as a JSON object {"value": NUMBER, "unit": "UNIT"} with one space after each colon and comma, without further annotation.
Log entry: {"value": 3, "unit": "bar"}
